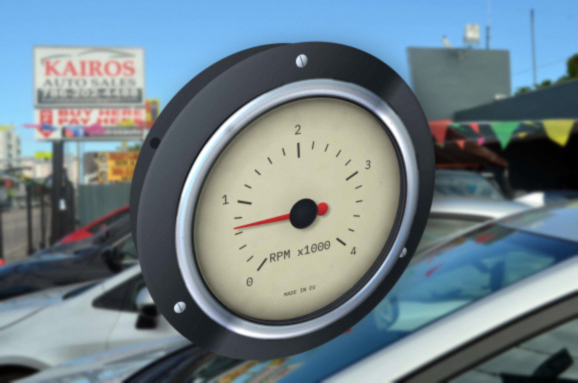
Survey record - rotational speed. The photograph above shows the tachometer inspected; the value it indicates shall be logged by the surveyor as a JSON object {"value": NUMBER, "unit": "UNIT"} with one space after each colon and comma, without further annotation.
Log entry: {"value": 700, "unit": "rpm"}
